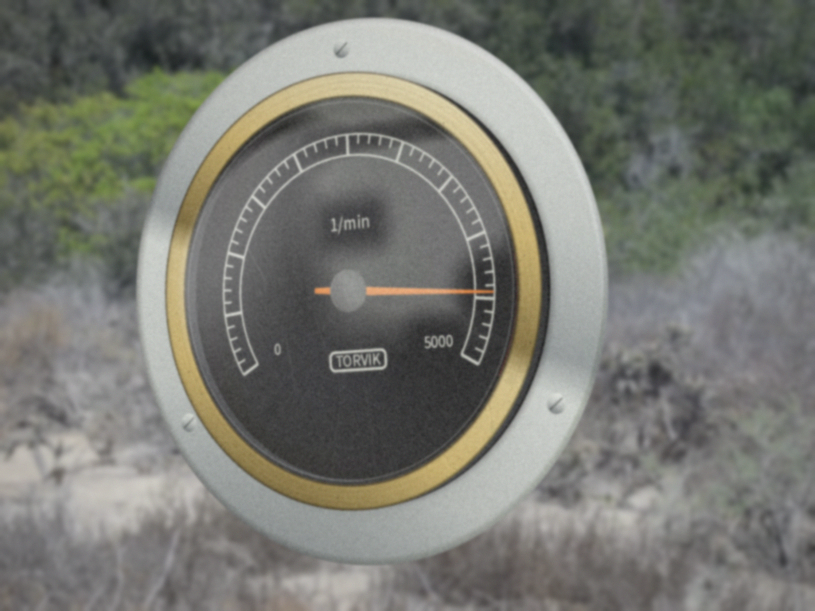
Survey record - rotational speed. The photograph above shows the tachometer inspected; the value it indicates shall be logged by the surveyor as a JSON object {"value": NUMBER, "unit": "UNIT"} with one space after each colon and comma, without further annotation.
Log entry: {"value": 4450, "unit": "rpm"}
